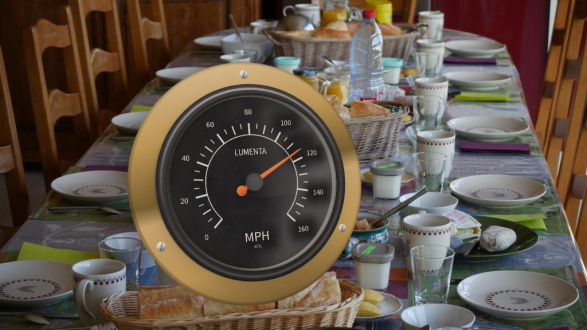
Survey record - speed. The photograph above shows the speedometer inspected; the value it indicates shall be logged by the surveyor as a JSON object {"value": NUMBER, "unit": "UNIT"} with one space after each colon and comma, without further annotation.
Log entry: {"value": 115, "unit": "mph"}
